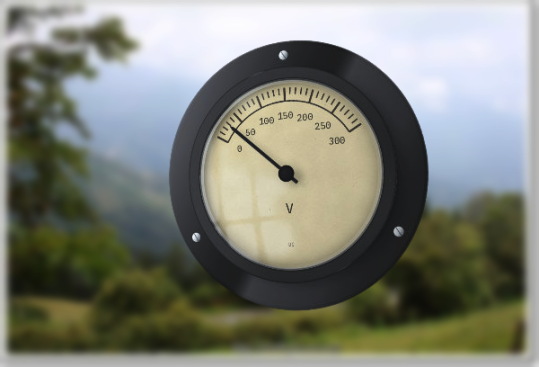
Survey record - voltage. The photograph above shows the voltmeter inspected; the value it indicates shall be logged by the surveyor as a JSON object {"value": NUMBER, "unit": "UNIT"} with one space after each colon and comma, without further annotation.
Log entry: {"value": 30, "unit": "V"}
